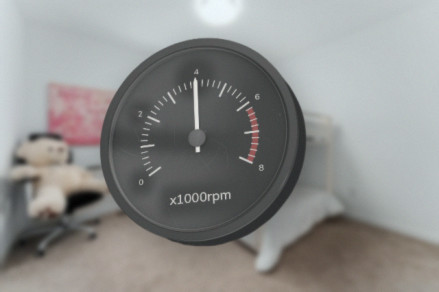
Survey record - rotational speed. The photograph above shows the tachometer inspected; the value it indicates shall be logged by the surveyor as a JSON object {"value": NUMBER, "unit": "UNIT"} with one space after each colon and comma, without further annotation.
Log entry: {"value": 4000, "unit": "rpm"}
